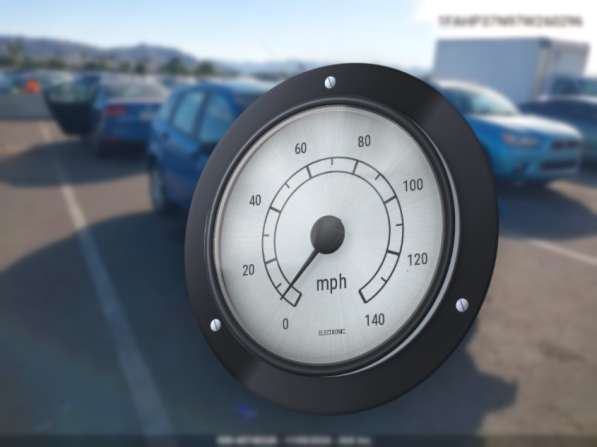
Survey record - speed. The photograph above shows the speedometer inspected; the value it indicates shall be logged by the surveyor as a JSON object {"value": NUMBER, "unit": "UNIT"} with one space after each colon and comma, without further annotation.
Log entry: {"value": 5, "unit": "mph"}
